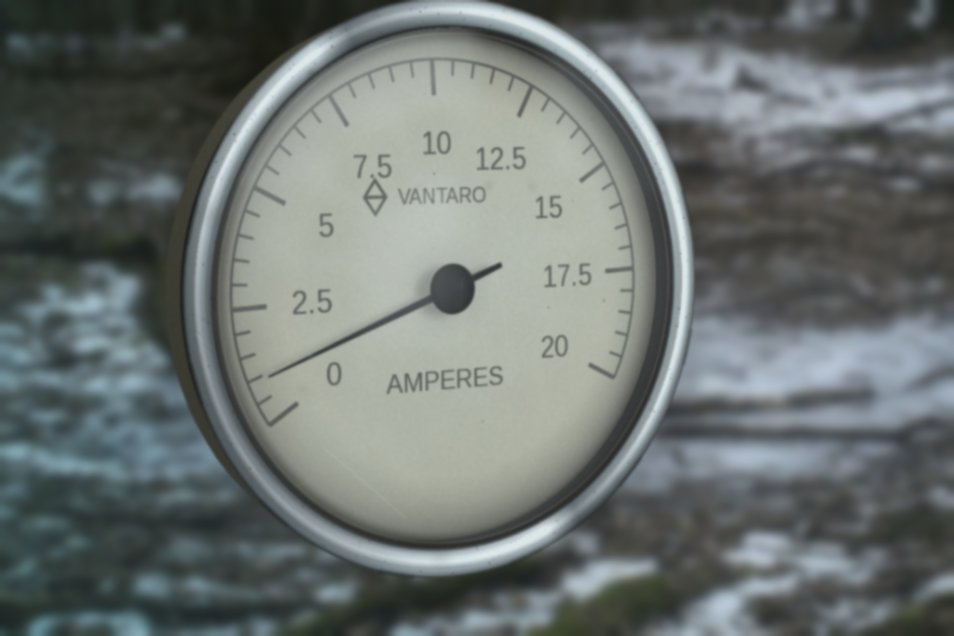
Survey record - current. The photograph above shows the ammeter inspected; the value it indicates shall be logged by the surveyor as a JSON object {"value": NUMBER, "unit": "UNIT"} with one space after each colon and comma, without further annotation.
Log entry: {"value": 1, "unit": "A"}
